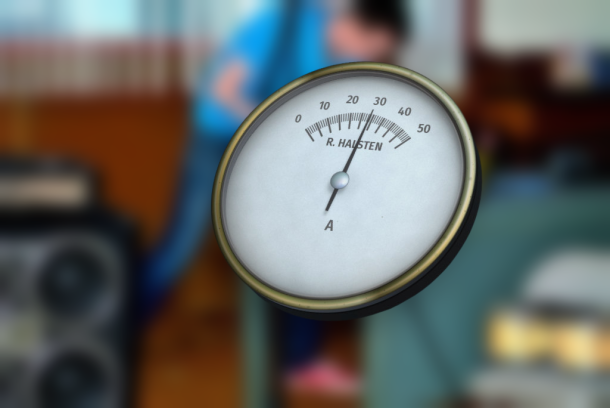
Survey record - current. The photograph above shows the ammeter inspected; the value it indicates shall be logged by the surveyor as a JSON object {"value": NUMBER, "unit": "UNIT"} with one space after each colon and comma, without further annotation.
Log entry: {"value": 30, "unit": "A"}
